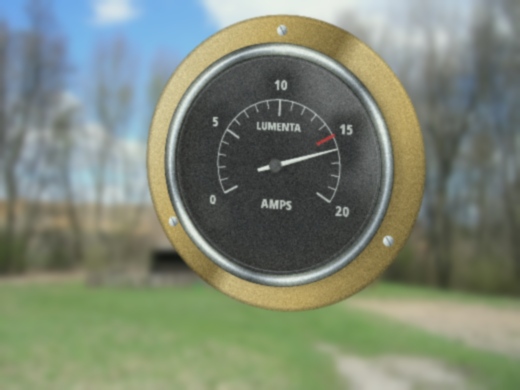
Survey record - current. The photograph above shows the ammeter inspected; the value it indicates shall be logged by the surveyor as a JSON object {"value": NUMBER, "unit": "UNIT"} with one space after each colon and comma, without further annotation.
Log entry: {"value": 16, "unit": "A"}
